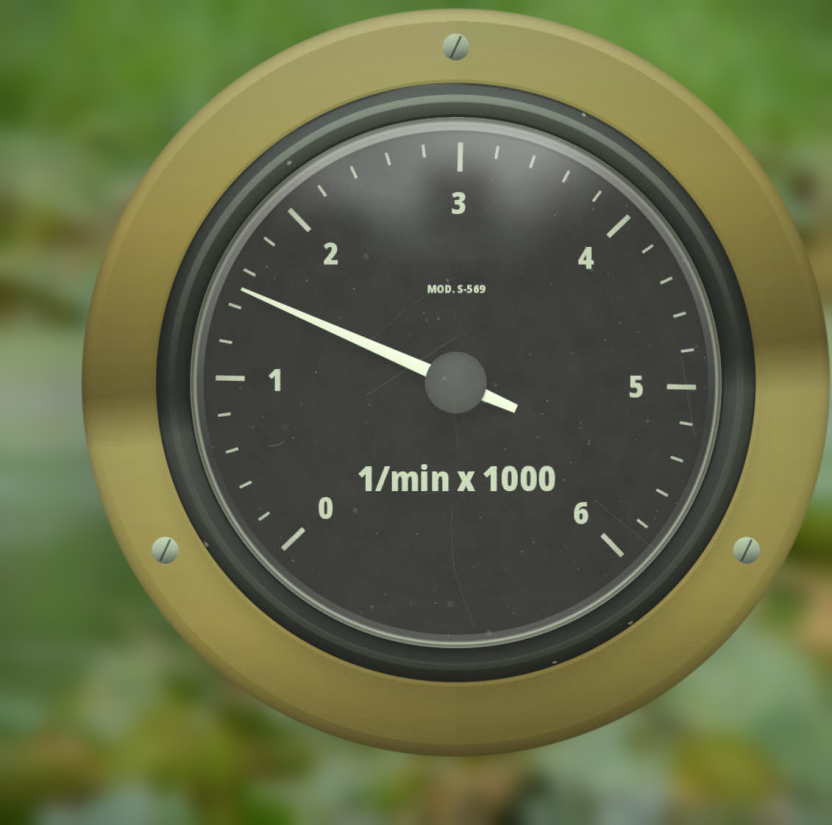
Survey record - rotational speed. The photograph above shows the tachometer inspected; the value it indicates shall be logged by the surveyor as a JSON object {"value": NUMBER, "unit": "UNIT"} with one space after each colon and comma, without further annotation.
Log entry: {"value": 1500, "unit": "rpm"}
